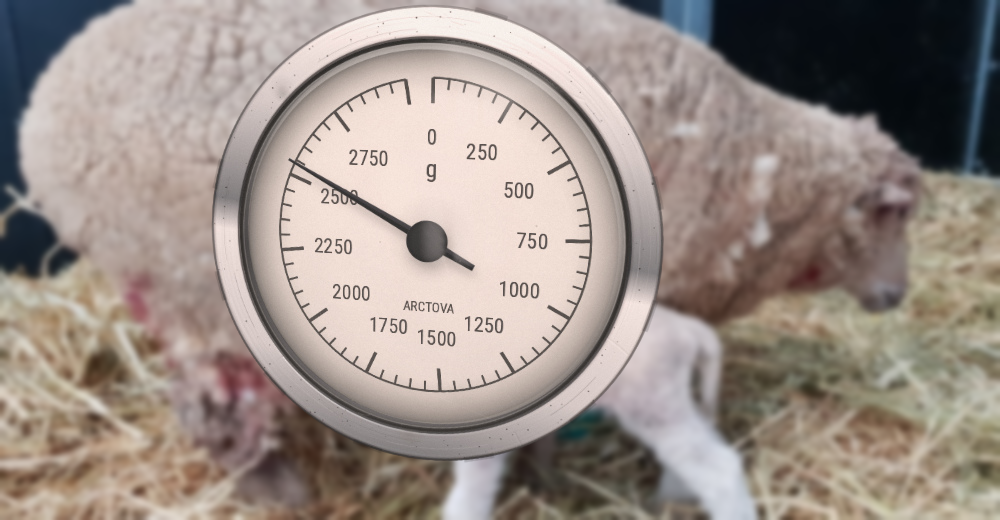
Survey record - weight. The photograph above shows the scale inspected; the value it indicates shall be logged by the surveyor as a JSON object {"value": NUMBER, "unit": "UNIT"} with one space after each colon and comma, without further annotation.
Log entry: {"value": 2550, "unit": "g"}
